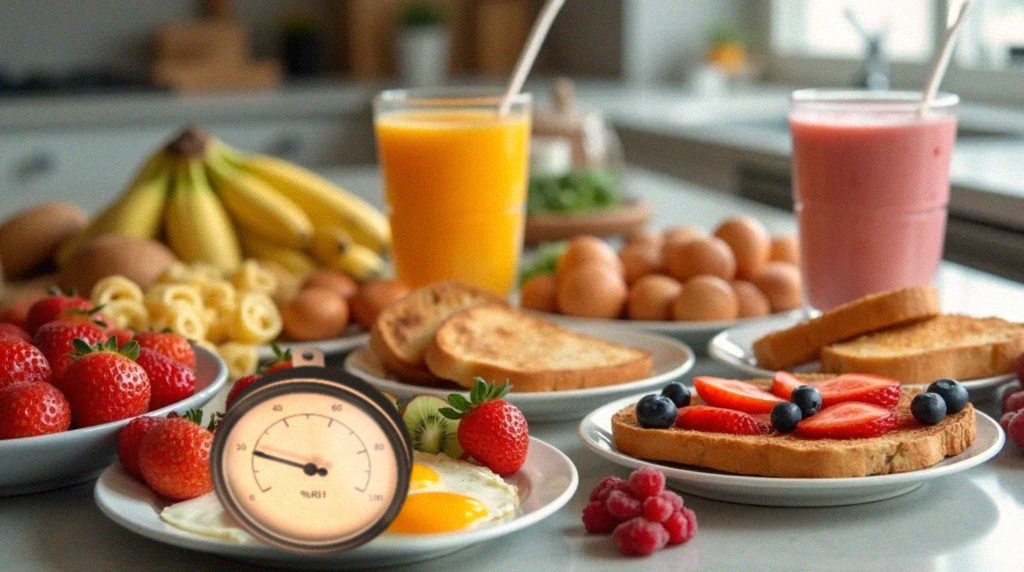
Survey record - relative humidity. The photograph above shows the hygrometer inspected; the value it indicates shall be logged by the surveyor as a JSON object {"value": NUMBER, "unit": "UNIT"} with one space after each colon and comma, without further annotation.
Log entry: {"value": 20, "unit": "%"}
